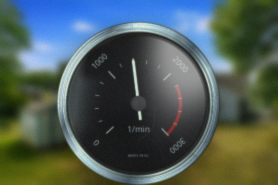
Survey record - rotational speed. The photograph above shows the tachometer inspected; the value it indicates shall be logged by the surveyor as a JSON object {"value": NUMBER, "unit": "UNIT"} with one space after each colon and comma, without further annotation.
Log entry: {"value": 1400, "unit": "rpm"}
